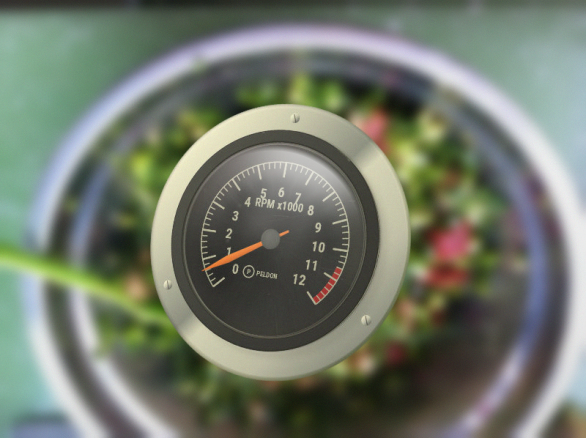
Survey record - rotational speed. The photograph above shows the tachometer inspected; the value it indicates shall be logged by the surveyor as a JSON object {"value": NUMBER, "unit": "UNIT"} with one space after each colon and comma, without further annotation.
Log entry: {"value": 600, "unit": "rpm"}
